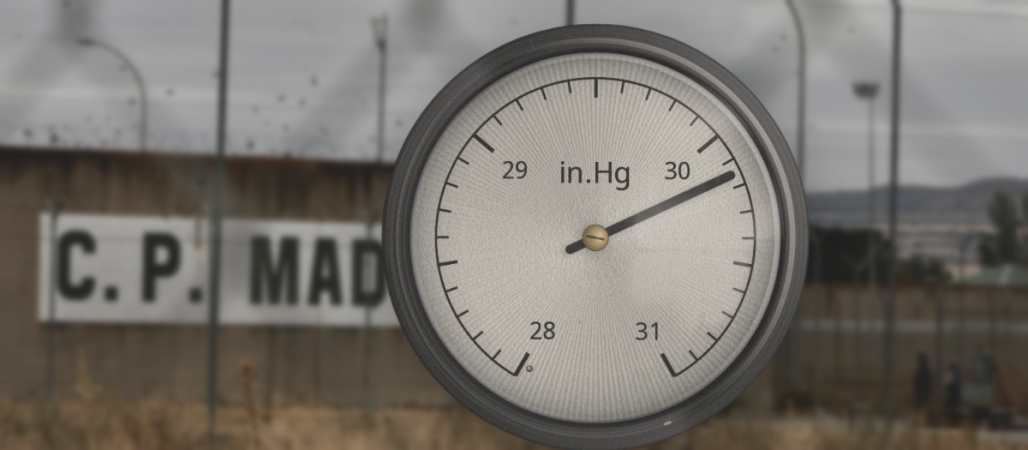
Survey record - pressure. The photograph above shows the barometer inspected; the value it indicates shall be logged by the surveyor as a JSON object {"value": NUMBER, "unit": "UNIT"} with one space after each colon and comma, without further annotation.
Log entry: {"value": 30.15, "unit": "inHg"}
